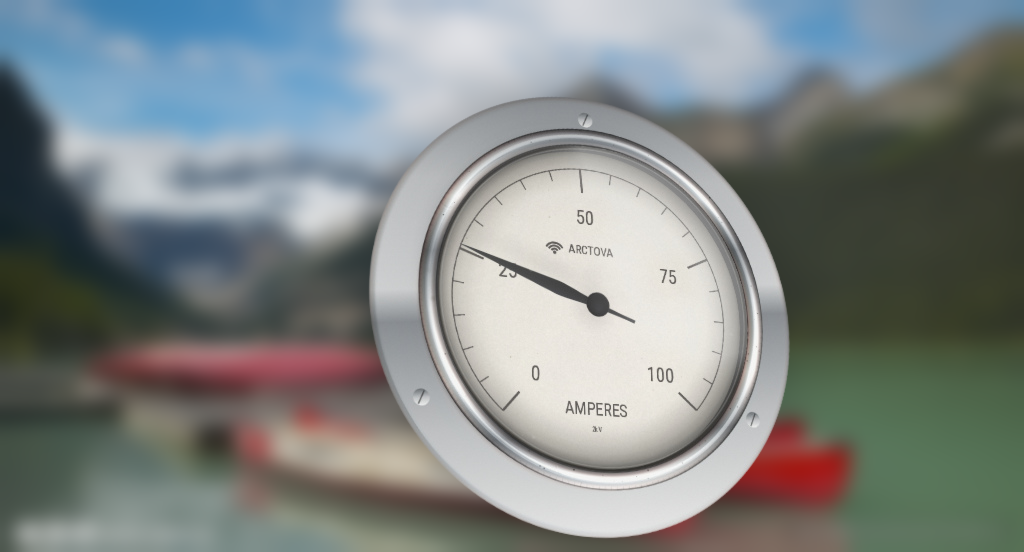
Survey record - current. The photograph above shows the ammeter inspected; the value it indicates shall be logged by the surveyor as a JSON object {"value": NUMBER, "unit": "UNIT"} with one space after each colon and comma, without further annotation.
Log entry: {"value": 25, "unit": "A"}
